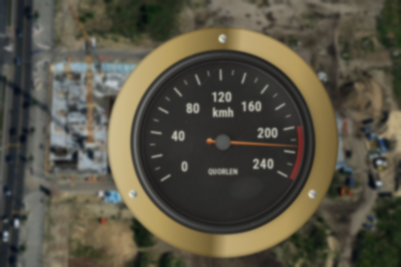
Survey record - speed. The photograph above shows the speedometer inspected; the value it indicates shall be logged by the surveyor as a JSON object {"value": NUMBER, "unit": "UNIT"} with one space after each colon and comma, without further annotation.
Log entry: {"value": 215, "unit": "km/h"}
